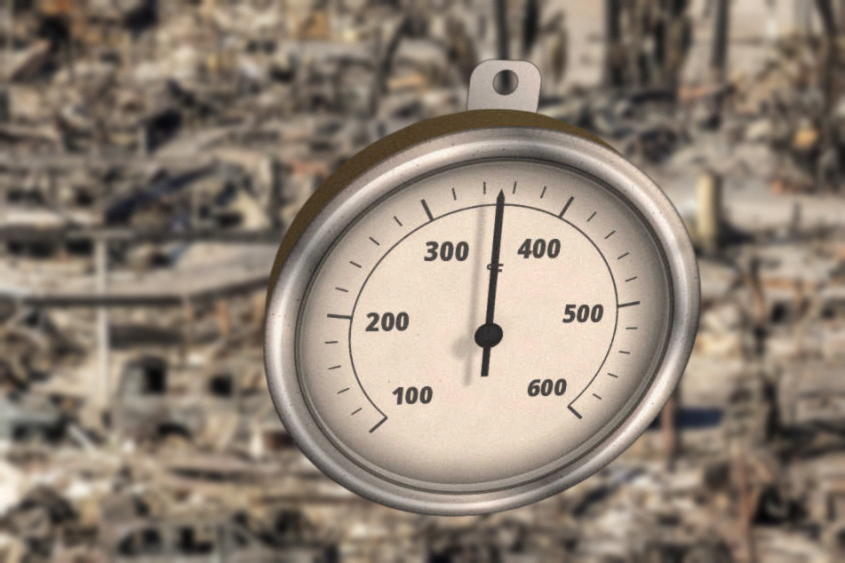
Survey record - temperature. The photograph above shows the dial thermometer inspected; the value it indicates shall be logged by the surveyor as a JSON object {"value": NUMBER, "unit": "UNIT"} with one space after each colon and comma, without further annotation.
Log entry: {"value": 350, "unit": "°F"}
